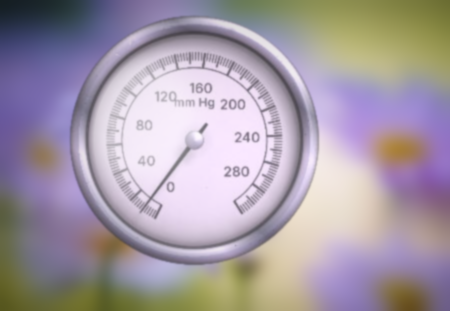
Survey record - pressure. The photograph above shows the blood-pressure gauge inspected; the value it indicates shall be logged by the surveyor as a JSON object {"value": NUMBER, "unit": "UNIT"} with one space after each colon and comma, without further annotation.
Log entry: {"value": 10, "unit": "mmHg"}
